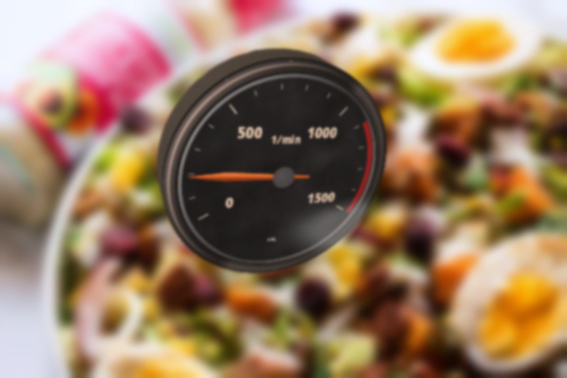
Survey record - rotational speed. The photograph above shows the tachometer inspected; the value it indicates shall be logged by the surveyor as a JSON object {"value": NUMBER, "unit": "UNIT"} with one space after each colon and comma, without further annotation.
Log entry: {"value": 200, "unit": "rpm"}
